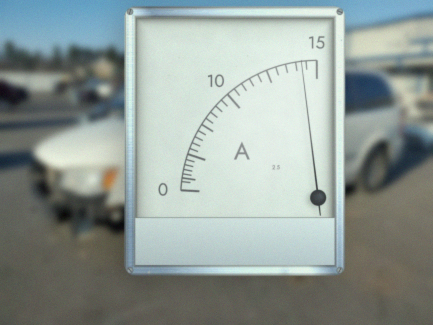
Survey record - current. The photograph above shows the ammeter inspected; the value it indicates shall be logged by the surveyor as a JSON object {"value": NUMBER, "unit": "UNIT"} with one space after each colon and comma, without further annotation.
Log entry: {"value": 14.25, "unit": "A"}
